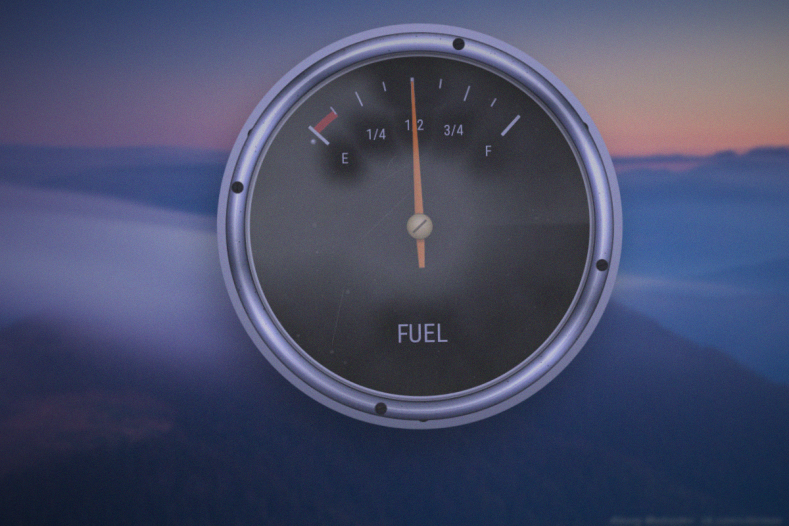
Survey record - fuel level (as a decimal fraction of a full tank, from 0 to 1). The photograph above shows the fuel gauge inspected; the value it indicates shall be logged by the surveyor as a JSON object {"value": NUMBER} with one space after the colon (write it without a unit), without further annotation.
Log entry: {"value": 0.5}
